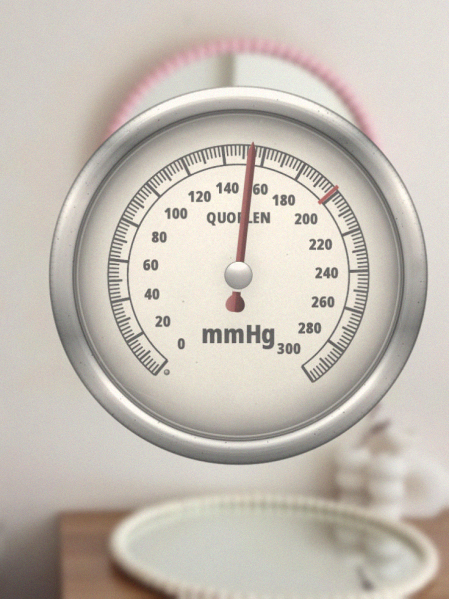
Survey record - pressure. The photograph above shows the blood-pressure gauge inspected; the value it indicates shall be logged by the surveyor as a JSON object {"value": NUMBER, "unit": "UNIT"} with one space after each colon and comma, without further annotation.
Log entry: {"value": 154, "unit": "mmHg"}
